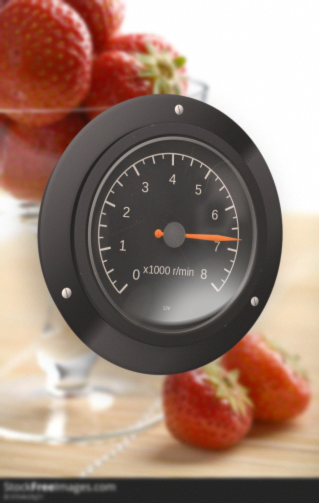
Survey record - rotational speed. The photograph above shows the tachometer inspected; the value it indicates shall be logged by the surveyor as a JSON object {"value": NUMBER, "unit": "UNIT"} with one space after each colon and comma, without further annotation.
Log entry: {"value": 6750, "unit": "rpm"}
